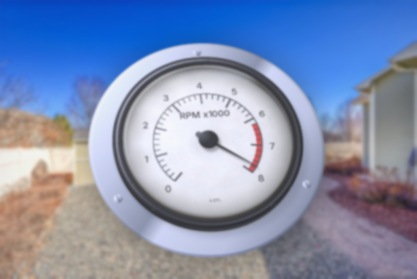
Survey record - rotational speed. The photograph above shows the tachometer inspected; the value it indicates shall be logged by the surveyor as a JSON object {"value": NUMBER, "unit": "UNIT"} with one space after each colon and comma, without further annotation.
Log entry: {"value": 7800, "unit": "rpm"}
